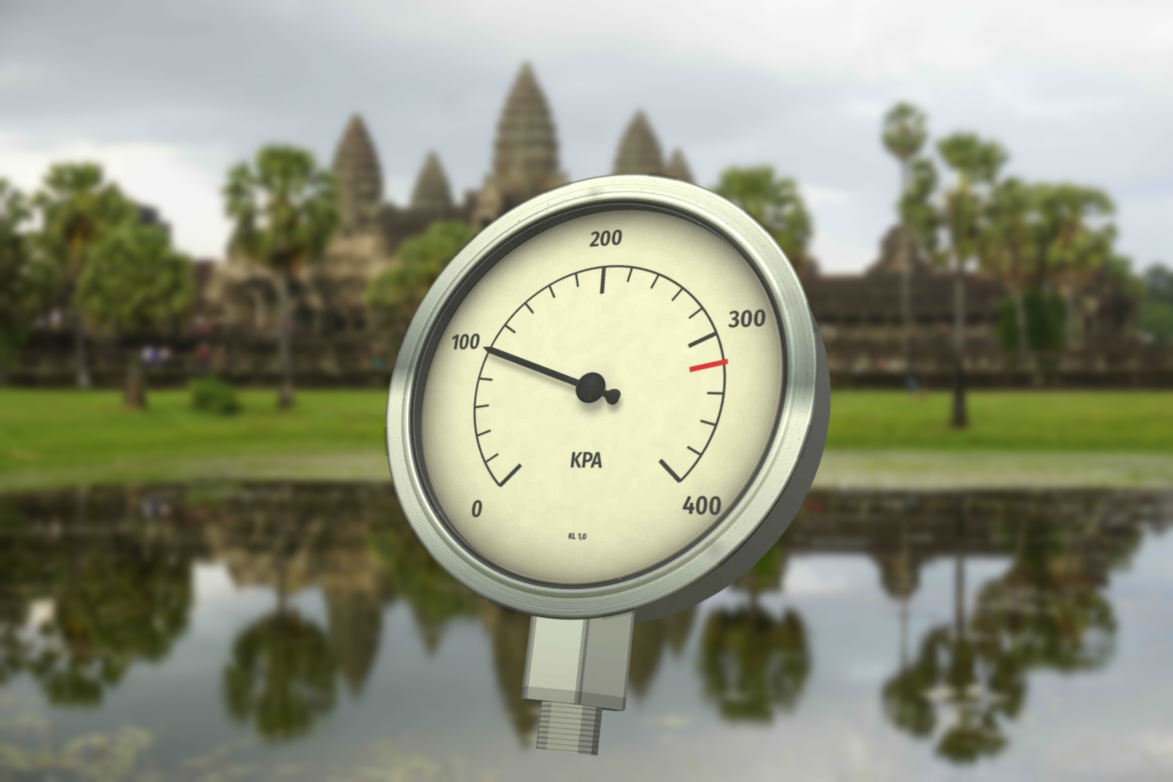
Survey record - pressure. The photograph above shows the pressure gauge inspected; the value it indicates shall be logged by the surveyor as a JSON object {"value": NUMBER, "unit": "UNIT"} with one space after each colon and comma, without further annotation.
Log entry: {"value": 100, "unit": "kPa"}
